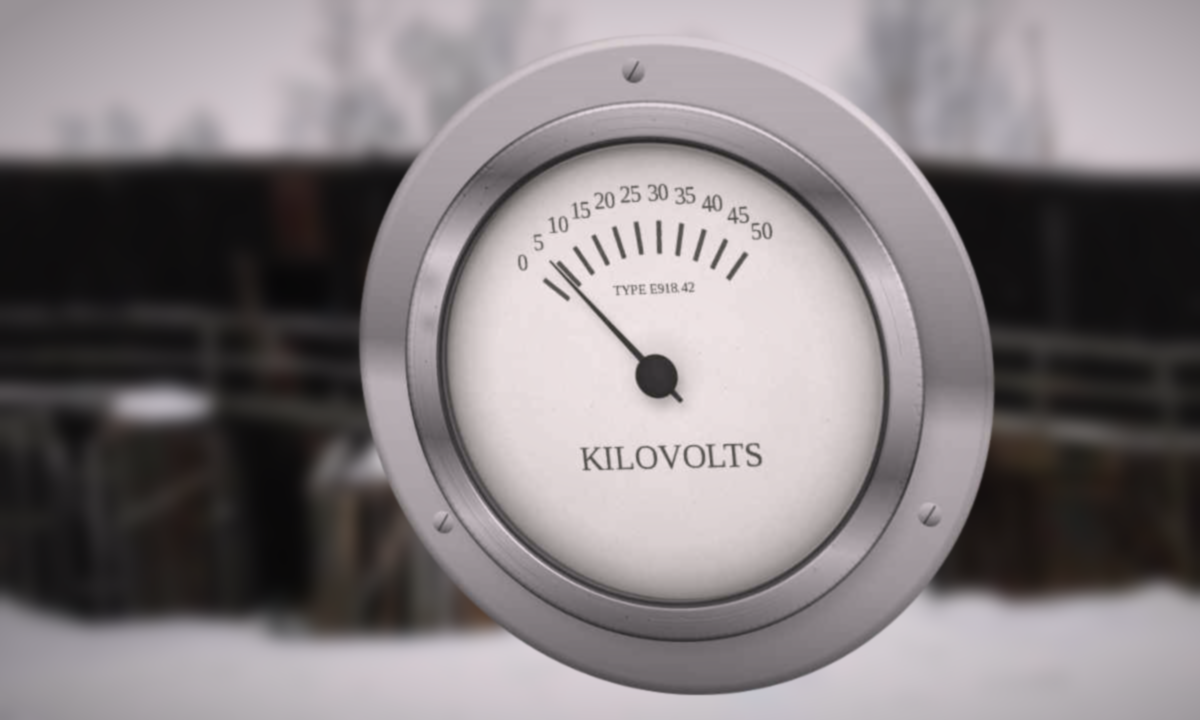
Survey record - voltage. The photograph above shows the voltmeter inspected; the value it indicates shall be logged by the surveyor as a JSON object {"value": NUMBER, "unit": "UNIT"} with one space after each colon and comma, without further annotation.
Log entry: {"value": 5, "unit": "kV"}
